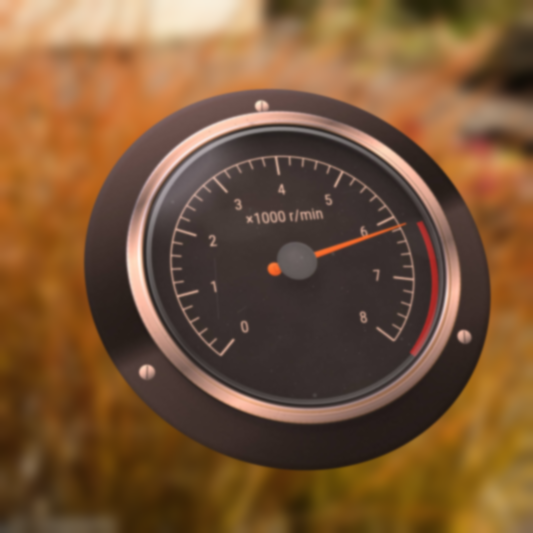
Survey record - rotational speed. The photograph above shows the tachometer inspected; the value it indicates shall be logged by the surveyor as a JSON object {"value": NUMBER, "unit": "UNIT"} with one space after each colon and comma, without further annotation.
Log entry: {"value": 6200, "unit": "rpm"}
